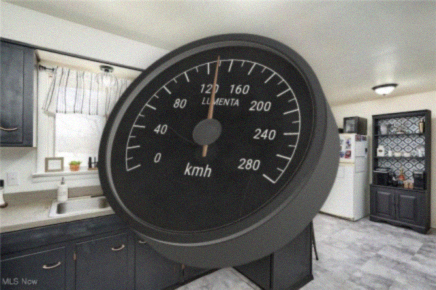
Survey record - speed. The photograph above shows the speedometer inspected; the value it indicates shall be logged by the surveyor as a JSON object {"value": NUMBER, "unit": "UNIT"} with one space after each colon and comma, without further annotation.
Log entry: {"value": 130, "unit": "km/h"}
